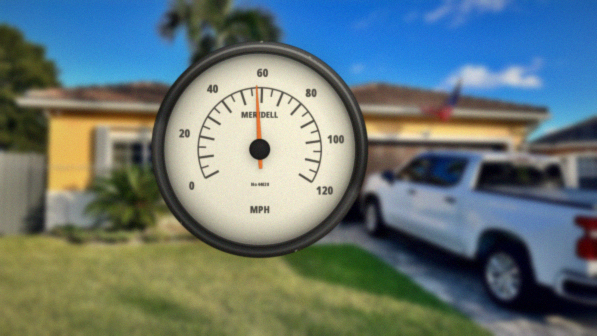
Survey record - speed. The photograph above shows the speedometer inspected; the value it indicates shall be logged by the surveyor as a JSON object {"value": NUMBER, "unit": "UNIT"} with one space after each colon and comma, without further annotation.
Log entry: {"value": 57.5, "unit": "mph"}
